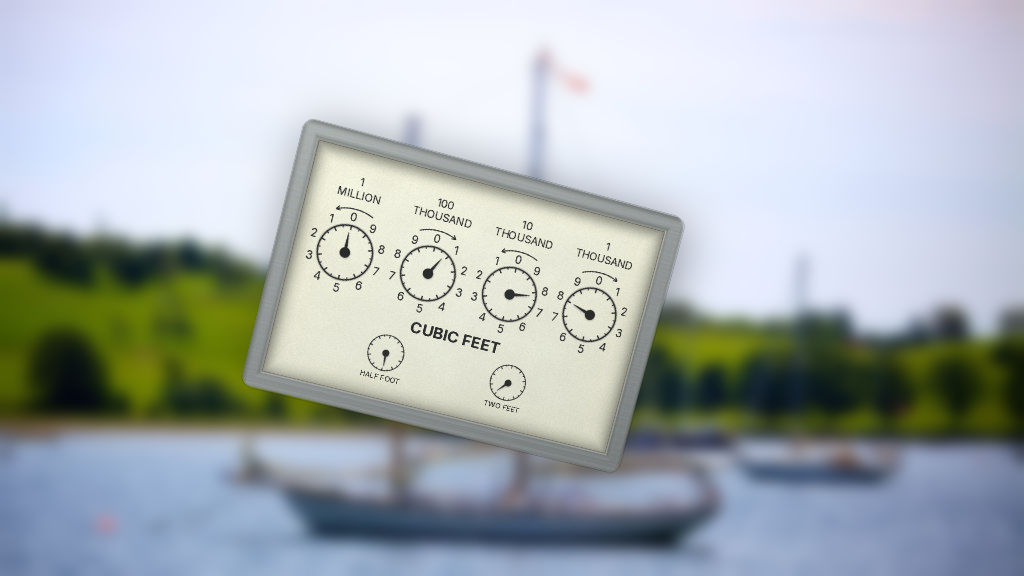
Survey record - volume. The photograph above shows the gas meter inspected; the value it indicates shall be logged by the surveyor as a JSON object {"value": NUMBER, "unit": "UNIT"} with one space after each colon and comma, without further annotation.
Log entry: {"value": 7800, "unit": "ft³"}
